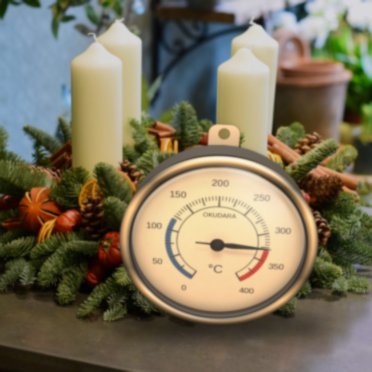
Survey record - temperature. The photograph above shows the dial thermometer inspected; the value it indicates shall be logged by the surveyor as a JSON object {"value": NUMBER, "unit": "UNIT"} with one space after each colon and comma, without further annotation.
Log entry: {"value": 325, "unit": "°C"}
